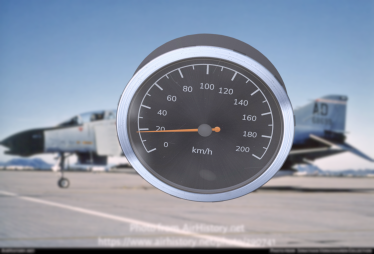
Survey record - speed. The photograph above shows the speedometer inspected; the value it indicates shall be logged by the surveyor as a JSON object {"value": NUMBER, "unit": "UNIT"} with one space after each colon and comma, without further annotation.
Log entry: {"value": 20, "unit": "km/h"}
